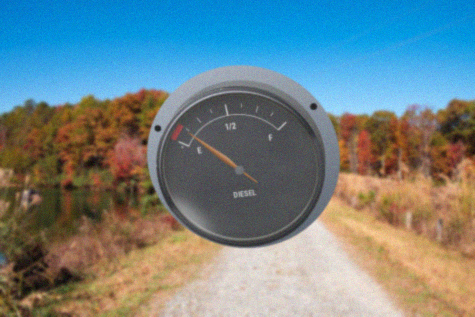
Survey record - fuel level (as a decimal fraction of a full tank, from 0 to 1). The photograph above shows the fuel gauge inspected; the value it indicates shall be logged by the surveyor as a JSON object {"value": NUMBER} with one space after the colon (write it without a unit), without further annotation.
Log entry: {"value": 0.125}
